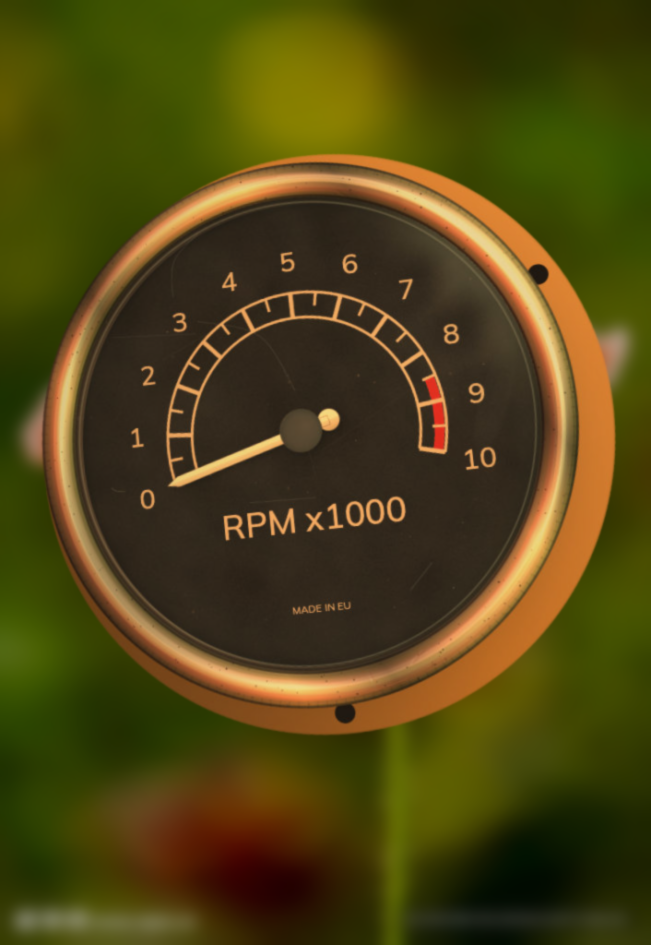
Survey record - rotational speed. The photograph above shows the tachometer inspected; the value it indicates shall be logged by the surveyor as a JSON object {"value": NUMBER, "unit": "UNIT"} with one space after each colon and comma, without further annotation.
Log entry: {"value": 0, "unit": "rpm"}
